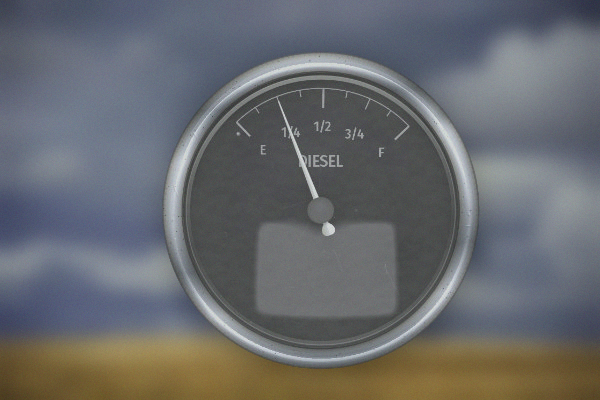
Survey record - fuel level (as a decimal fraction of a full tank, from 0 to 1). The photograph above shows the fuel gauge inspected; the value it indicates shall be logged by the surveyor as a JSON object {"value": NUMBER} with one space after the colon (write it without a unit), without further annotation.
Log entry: {"value": 0.25}
